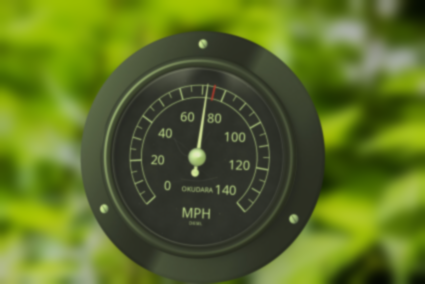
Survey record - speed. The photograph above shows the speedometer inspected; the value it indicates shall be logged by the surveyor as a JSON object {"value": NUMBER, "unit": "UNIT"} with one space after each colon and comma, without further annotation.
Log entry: {"value": 72.5, "unit": "mph"}
